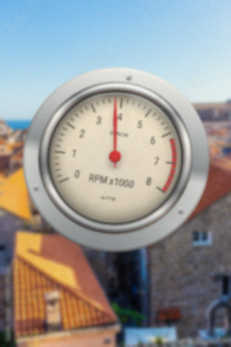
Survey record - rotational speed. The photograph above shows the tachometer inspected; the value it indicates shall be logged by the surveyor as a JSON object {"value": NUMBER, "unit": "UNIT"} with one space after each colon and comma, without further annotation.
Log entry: {"value": 3800, "unit": "rpm"}
